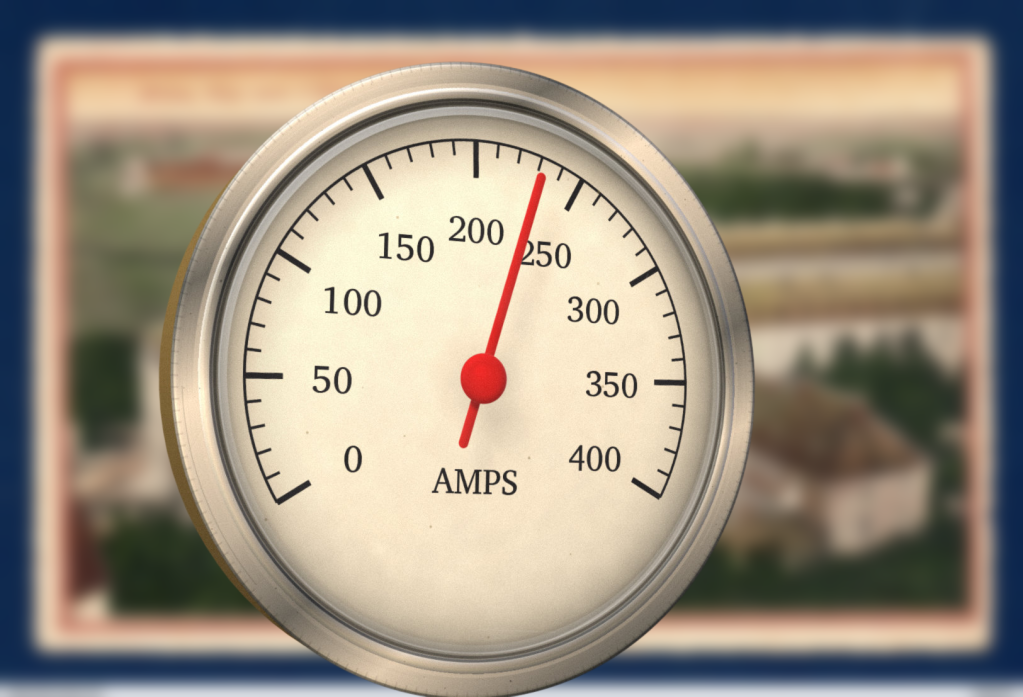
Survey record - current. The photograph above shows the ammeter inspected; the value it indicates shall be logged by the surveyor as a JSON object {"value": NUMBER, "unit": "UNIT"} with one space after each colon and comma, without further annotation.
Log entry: {"value": 230, "unit": "A"}
